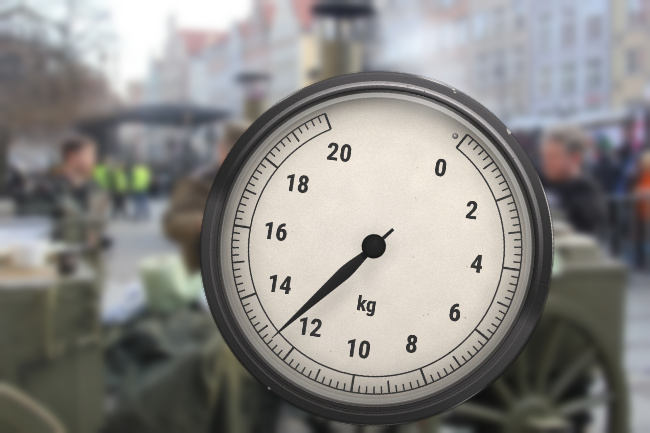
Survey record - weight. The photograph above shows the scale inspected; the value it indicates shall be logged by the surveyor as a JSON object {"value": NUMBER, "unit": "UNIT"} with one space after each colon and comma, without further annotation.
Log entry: {"value": 12.6, "unit": "kg"}
